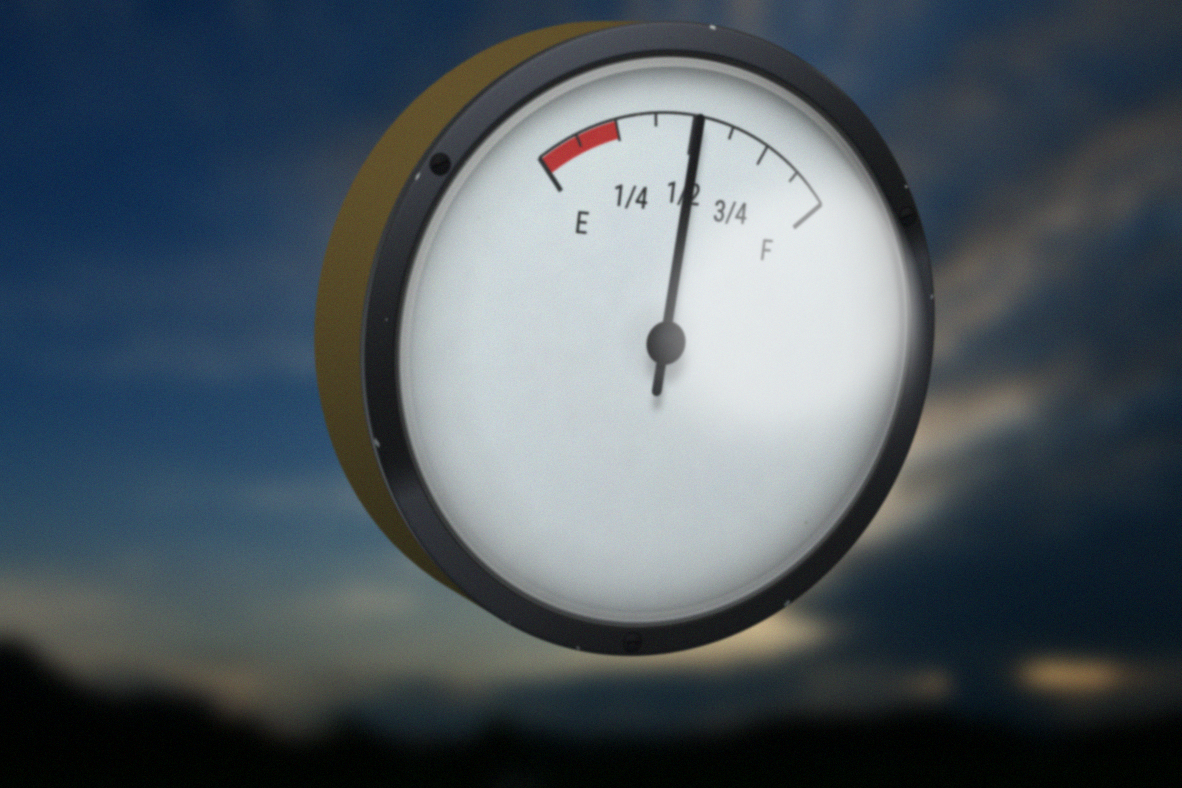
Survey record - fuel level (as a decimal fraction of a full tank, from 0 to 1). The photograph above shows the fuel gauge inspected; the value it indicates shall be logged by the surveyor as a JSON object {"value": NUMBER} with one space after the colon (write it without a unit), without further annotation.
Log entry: {"value": 0.5}
